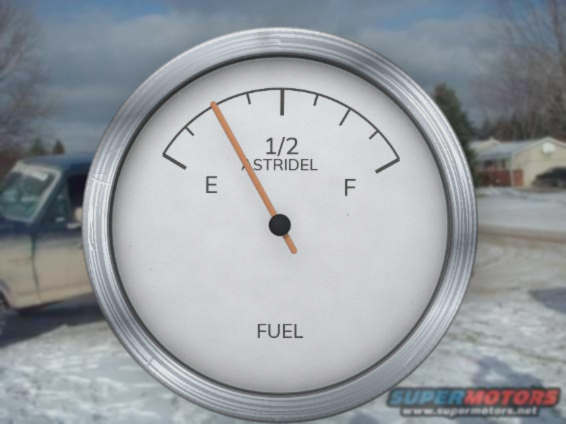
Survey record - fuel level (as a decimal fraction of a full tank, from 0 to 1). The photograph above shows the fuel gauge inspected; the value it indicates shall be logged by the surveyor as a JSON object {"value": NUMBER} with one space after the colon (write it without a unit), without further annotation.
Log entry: {"value": 0.25}
